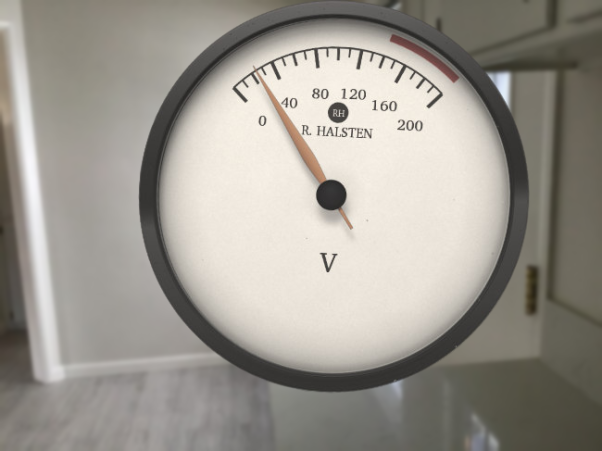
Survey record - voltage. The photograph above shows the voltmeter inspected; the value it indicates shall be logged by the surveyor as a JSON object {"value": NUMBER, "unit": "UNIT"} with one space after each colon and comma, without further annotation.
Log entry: {"value": 25, "unit": "V"}
